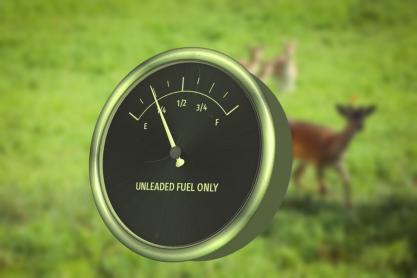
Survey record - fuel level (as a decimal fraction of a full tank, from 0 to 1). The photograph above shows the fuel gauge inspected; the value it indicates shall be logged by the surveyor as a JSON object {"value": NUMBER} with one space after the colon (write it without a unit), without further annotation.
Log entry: {"value": 0.25}
